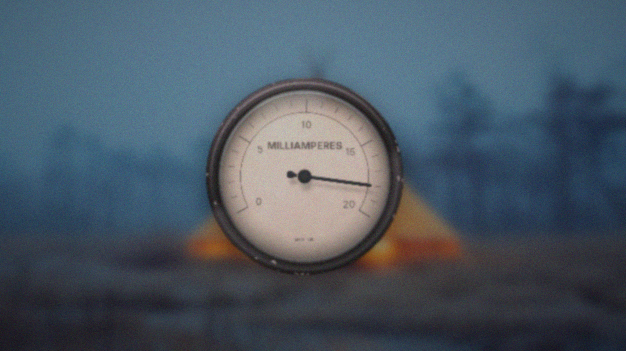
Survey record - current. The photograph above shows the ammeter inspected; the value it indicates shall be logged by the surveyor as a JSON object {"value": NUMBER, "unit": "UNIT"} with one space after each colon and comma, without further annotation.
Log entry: {"value": 18, "unit": "mA"}
